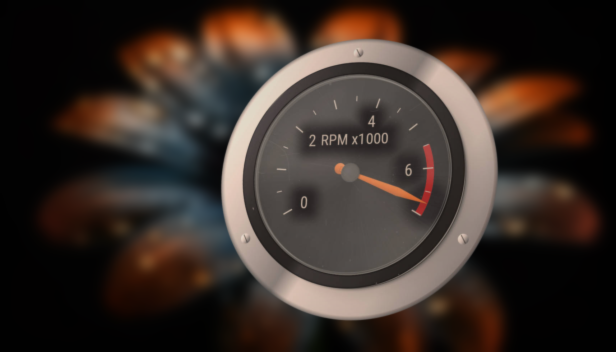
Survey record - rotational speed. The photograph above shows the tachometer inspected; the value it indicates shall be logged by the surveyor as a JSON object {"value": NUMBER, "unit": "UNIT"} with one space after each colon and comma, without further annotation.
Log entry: {"value": 6750, "unit": "rpm"}
